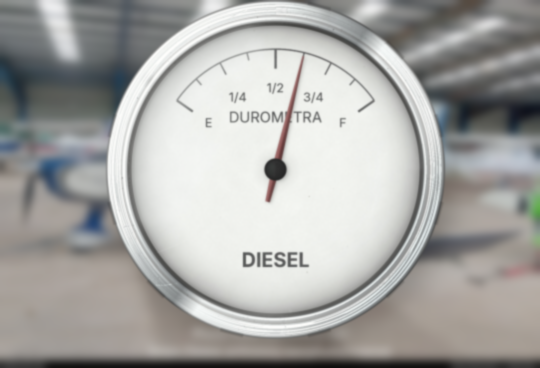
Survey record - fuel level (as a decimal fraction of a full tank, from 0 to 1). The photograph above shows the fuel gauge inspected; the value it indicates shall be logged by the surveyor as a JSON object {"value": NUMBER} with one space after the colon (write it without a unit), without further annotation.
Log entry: {"value": 0.625}
